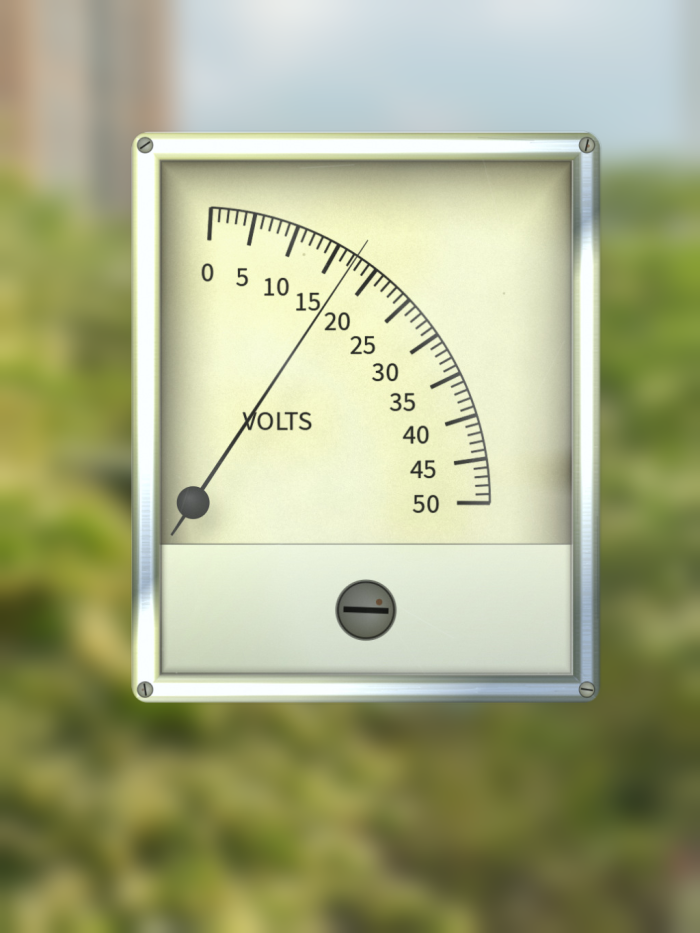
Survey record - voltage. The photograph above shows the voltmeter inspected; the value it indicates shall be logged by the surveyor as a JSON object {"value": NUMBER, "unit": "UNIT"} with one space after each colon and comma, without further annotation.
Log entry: {"value": 17.5, "unit": "V"}
